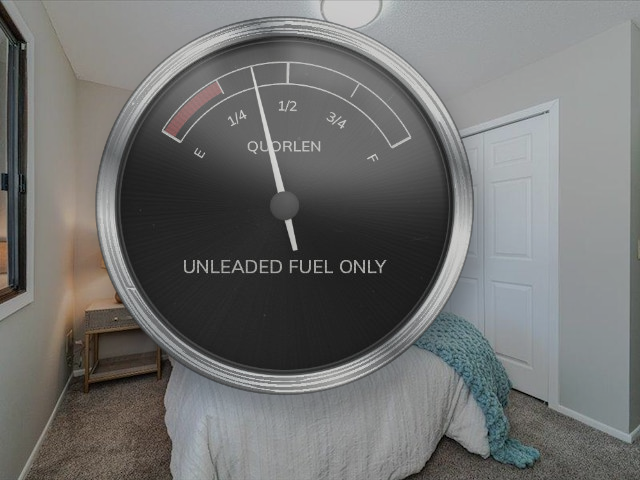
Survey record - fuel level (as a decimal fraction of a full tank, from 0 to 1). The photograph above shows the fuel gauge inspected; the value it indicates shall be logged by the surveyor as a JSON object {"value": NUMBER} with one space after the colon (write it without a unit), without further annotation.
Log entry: {"value": 0.375}
